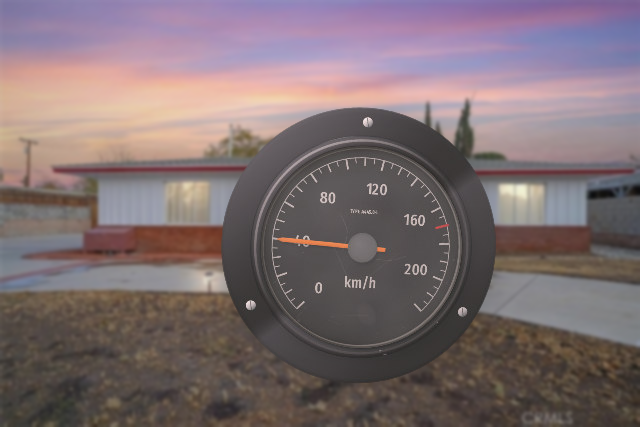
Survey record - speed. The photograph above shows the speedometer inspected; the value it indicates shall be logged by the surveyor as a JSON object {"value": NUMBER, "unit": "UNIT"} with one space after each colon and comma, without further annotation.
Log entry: {"value": 40, "unit": "km/h"}
